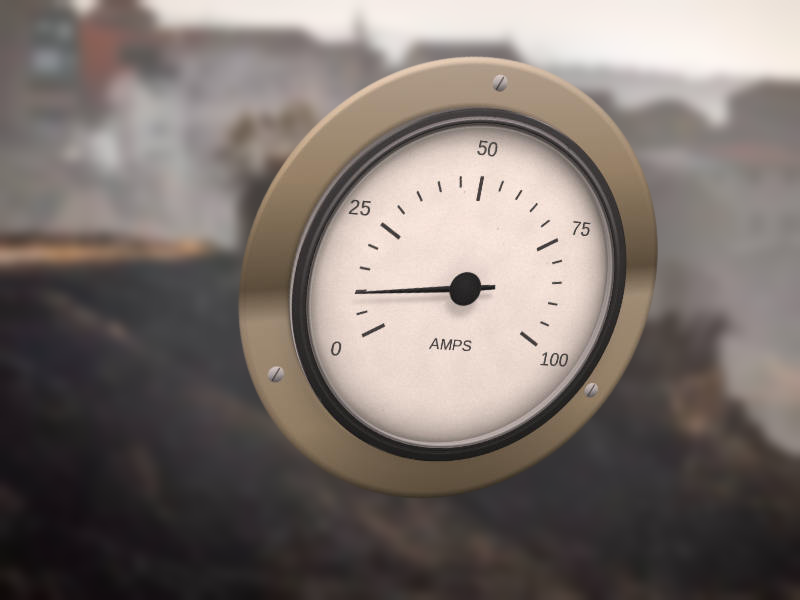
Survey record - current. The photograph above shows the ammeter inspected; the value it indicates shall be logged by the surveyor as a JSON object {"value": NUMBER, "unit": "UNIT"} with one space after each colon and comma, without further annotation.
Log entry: {"value": 10, "unit": "A"}
